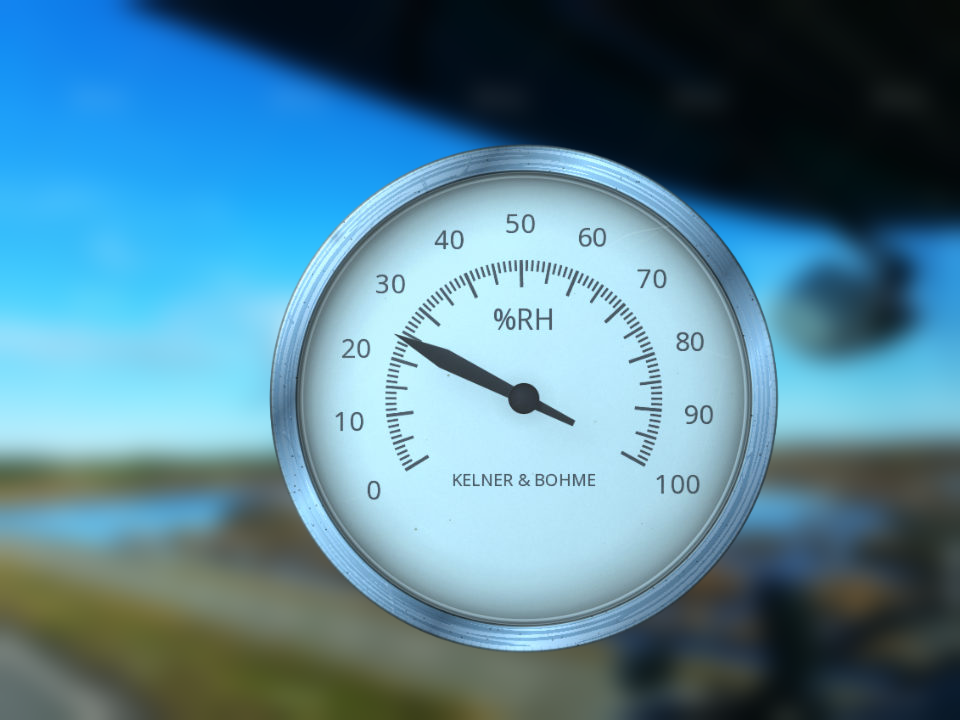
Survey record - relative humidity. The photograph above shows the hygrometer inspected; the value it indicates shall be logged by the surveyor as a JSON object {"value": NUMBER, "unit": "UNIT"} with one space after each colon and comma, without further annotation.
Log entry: {"value": 24, "unit": "%"}
